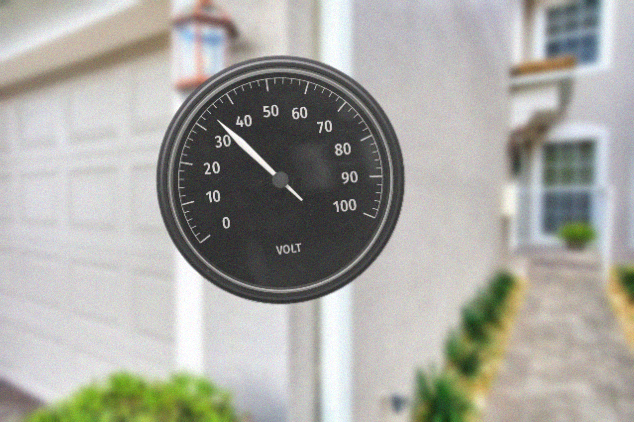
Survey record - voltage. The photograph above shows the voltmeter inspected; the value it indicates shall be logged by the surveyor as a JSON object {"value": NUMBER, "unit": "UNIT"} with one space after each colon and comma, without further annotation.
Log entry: {"value": 34, "unit": "V"}
